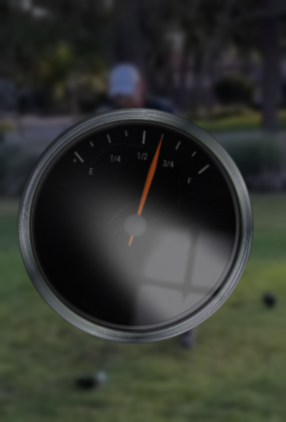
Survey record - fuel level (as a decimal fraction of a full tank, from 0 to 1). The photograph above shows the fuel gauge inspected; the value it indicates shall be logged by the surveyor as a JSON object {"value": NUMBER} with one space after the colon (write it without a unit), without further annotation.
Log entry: {"value": 0.625}
